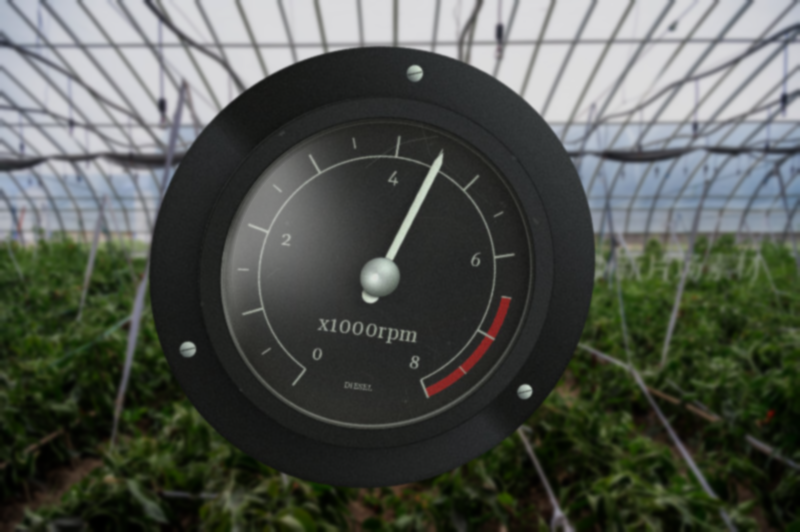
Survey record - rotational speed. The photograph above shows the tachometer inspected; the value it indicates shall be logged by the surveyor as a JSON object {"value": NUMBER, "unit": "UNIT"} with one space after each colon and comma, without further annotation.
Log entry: {"value": 4500, "unit": "rpm"}
